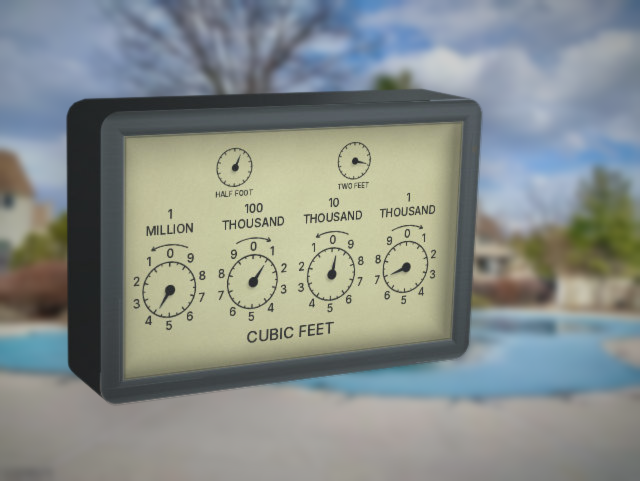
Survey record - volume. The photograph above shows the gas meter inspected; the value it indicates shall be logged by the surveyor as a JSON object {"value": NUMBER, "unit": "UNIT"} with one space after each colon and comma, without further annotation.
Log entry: {"value": 409700, "unit": "ft³"}
